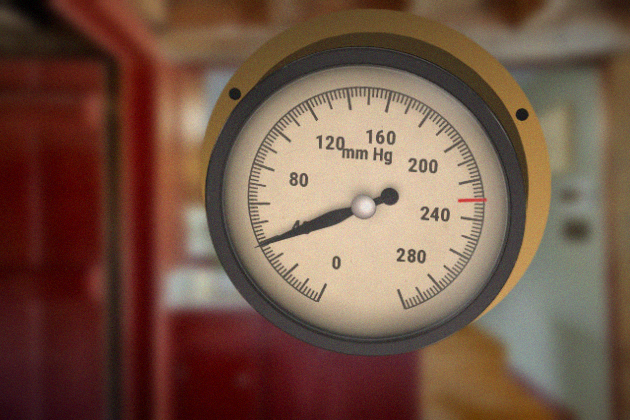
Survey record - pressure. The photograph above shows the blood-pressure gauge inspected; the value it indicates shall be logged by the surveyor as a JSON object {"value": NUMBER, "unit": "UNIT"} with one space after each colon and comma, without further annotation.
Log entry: {"value": 40, "unit": "mmHg"}
